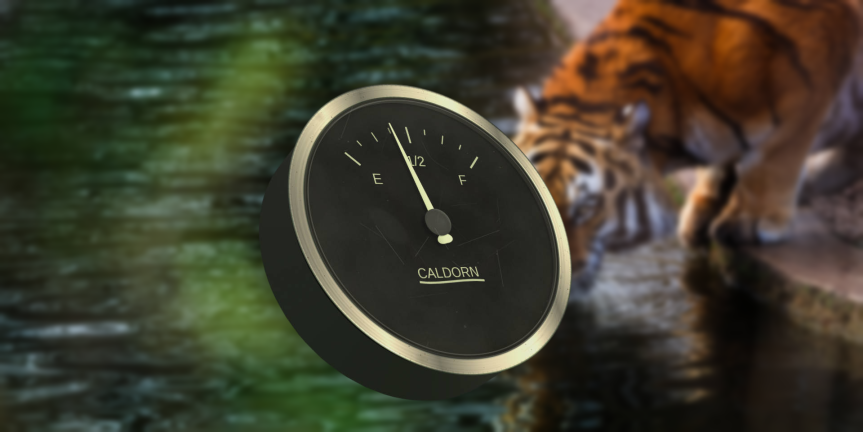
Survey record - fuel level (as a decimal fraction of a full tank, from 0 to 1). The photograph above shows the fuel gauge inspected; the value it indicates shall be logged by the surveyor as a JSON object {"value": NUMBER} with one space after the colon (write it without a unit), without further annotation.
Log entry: {"value": 0.375}
